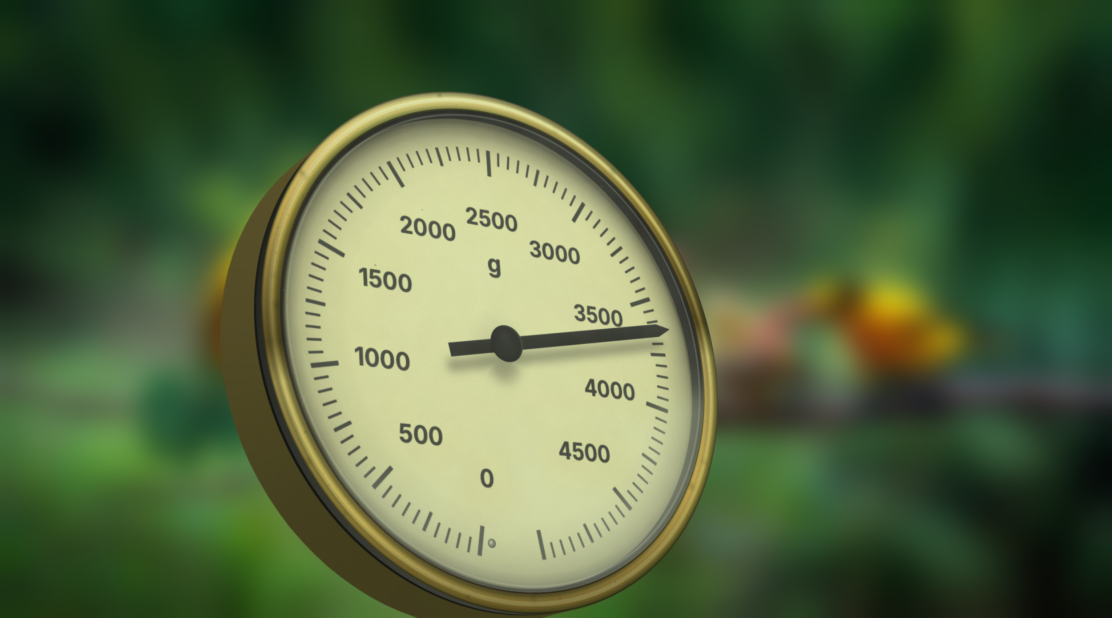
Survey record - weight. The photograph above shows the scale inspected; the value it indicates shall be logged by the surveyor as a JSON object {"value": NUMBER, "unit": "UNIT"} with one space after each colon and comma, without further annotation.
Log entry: {"value": 3650, "unit": "g"}
